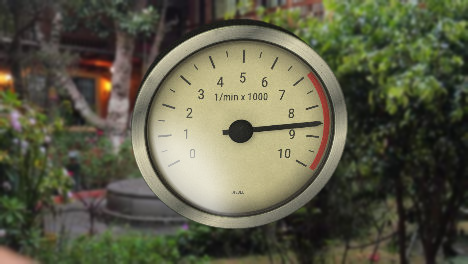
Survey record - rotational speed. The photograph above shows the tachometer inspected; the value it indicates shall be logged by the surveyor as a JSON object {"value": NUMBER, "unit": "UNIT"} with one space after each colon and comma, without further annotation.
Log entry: {"value": 8500, "unit": "rpm"}
